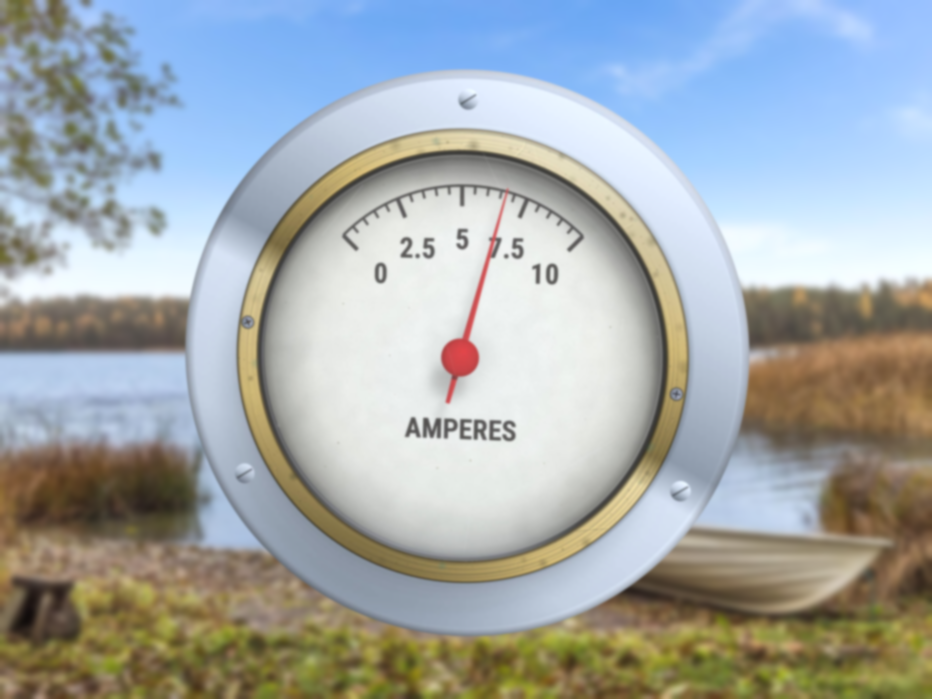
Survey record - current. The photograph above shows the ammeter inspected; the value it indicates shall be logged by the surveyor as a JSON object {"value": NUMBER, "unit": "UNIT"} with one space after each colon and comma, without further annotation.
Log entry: {"value": 6.75, "unit": "A"}
